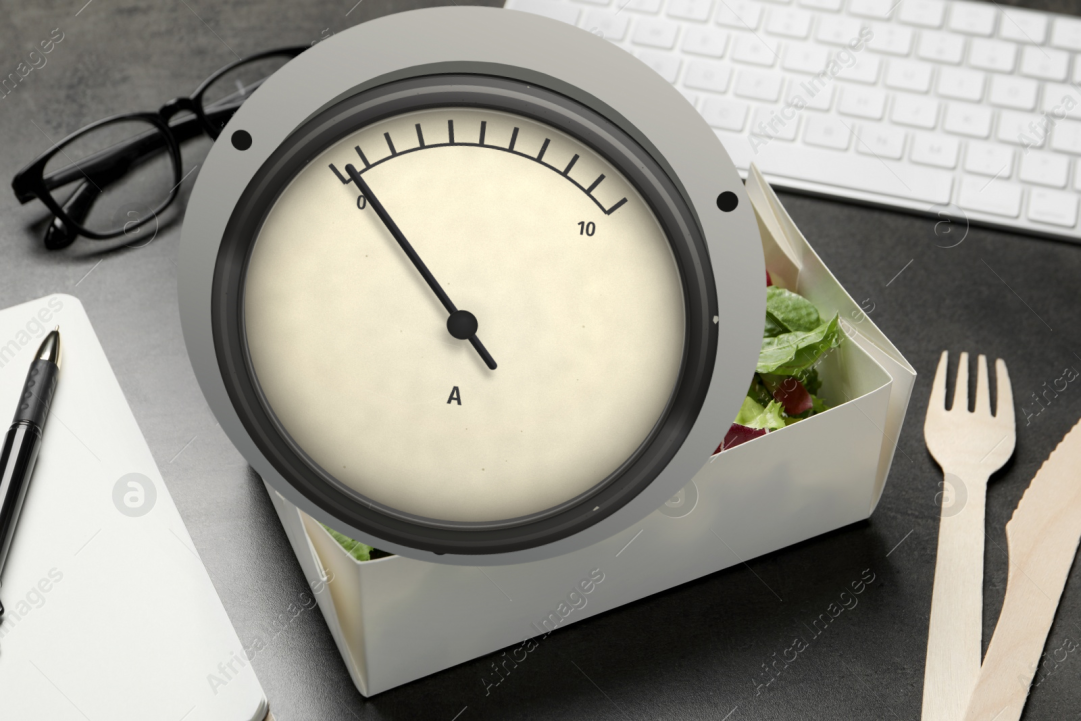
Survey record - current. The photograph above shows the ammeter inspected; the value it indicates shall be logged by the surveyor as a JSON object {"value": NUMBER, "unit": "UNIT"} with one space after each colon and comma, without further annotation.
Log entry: {"value": 0.5, "unit": "A"}
